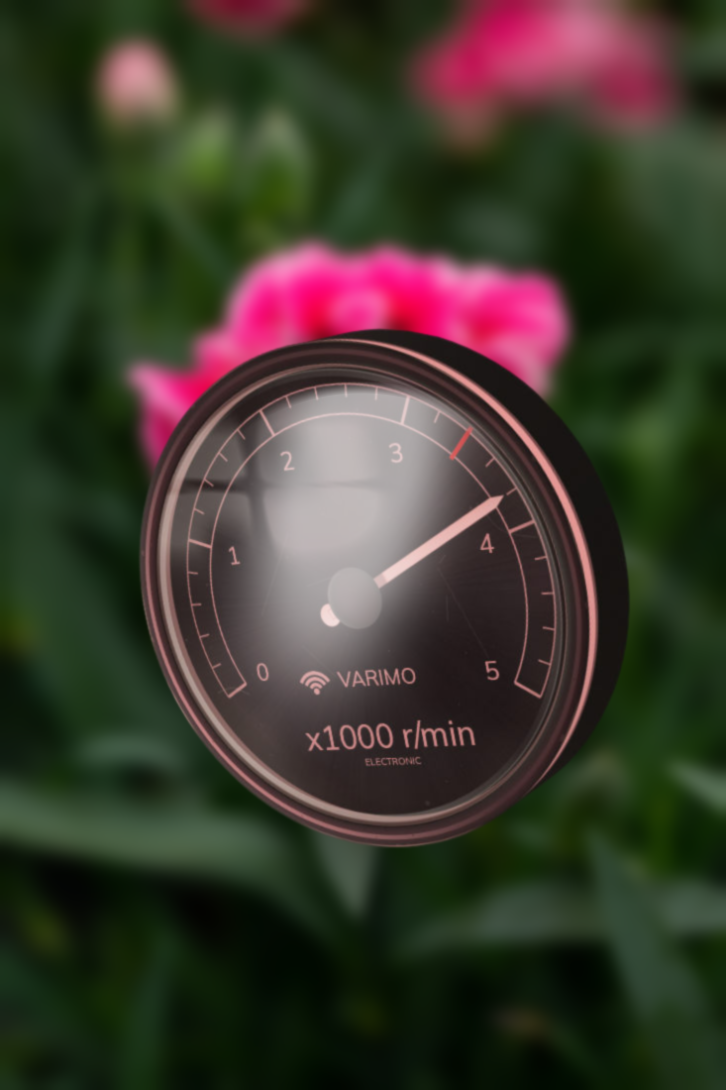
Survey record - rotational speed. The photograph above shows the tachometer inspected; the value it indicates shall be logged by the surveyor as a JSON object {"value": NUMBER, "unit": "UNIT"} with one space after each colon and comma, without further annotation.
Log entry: {"value": 3800, "unit": "rpm"}
